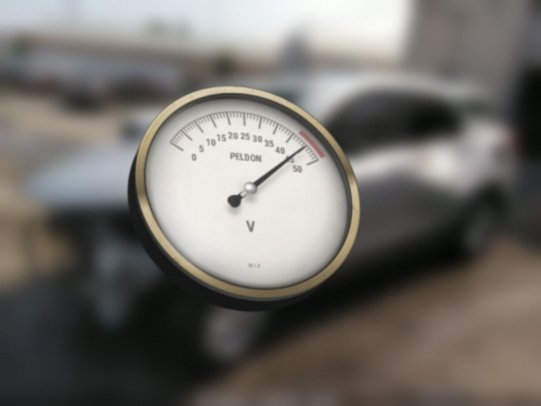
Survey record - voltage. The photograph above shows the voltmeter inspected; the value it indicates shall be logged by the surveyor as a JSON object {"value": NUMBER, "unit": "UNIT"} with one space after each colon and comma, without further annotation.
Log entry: {"value": 45, "unit": "V"}
